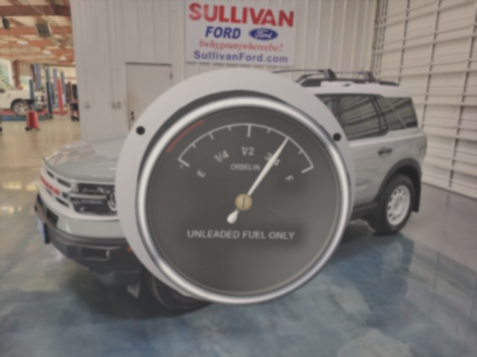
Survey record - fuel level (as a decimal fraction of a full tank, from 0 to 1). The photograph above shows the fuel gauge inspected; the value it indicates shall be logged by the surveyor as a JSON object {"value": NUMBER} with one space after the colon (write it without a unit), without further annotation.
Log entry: {"value": 0.75}
